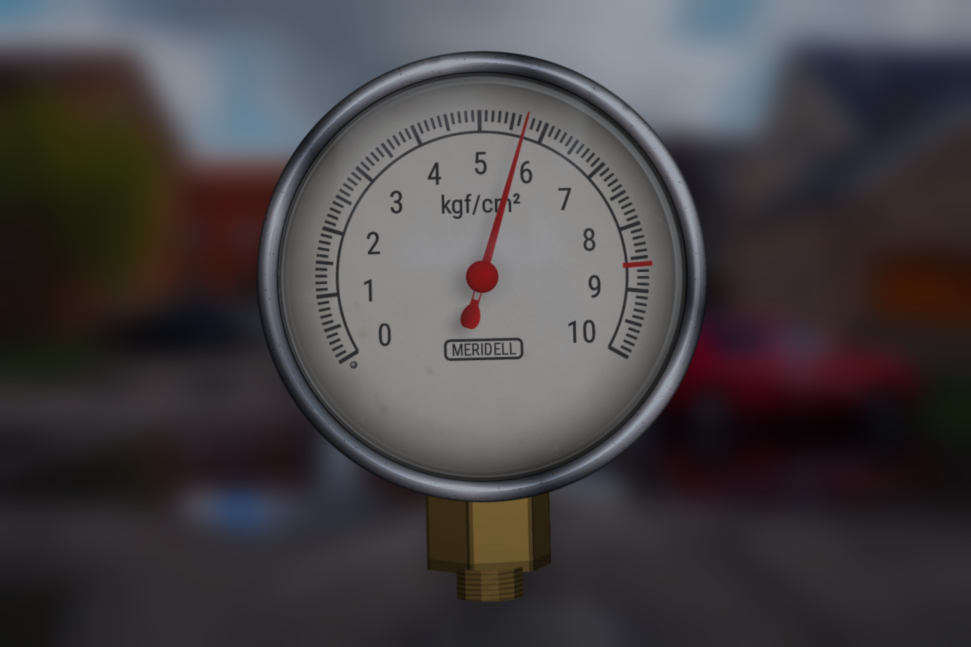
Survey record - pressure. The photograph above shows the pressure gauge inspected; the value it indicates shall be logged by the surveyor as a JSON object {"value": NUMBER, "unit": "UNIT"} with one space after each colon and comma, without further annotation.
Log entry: {"value": 5.7, "unit": "kg/cm²"}
